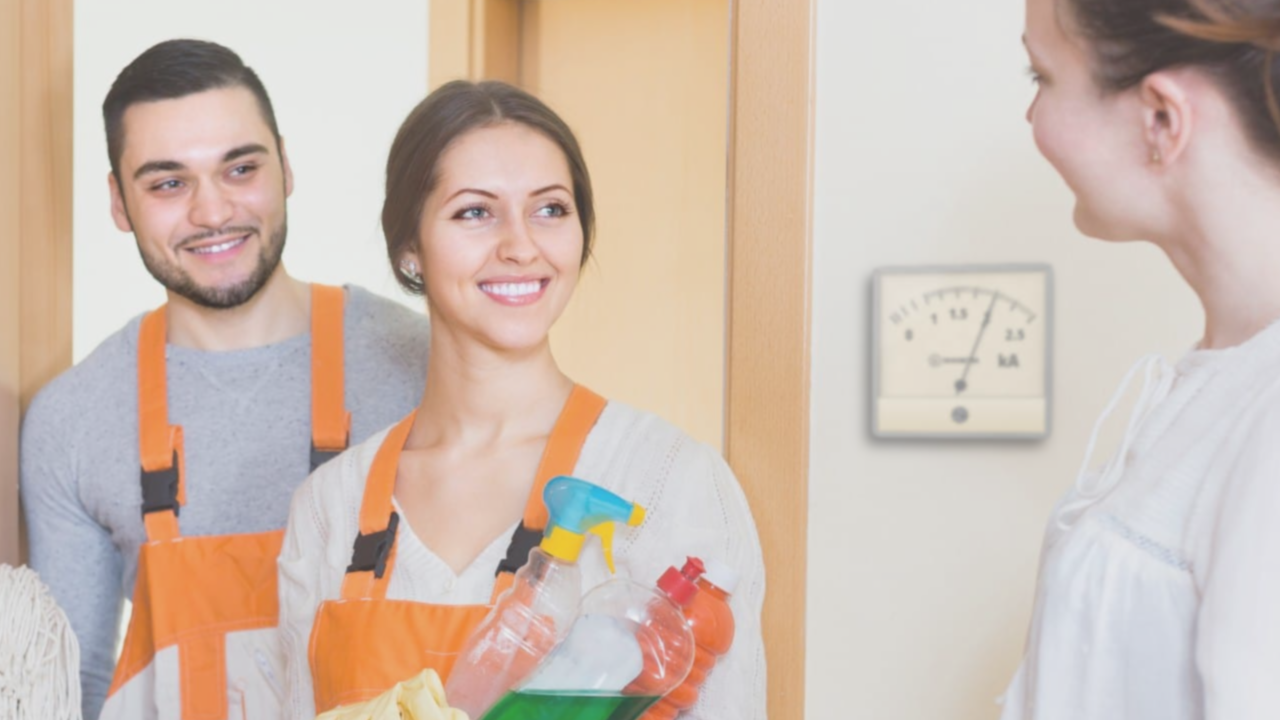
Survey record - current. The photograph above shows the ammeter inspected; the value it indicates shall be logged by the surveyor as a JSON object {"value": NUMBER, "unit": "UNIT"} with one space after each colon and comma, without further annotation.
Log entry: {"value": 2, "unit": "kA"}
